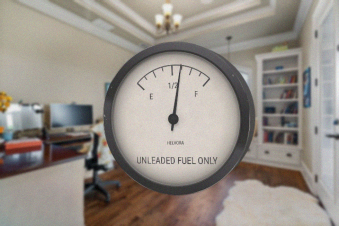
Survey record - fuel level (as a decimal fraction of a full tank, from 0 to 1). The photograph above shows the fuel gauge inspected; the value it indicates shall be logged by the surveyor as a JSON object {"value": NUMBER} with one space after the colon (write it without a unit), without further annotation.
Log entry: {"value": 0.625}
